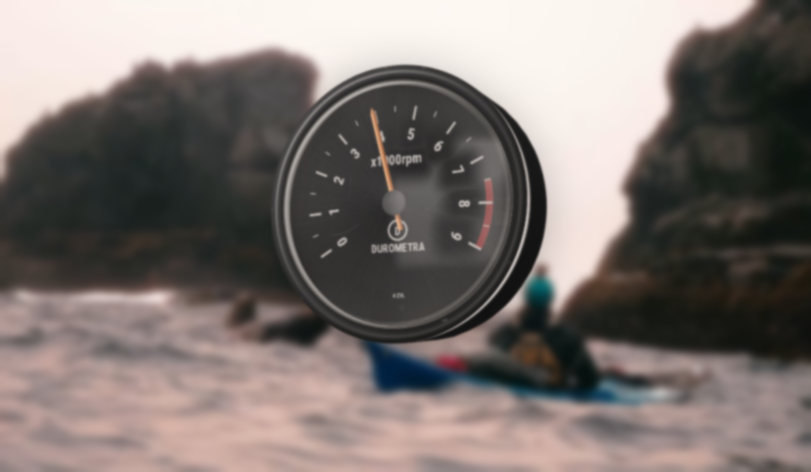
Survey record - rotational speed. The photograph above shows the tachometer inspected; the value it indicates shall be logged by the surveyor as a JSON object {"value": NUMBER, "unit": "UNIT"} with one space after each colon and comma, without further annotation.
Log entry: {"value": 4000, "unit": "rpm"}
